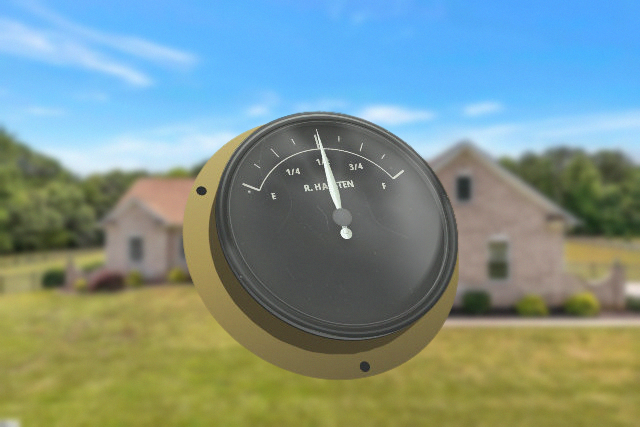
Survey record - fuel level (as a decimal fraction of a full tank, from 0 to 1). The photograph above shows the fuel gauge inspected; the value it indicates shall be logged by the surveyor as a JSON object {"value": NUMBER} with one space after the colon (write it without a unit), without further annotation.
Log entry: {"value": 0.5}
